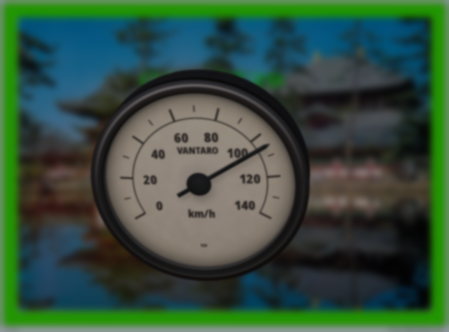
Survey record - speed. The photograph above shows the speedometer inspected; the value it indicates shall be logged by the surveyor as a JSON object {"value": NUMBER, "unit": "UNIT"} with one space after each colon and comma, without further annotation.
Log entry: {"value": 105, "unit": "km/h"}
